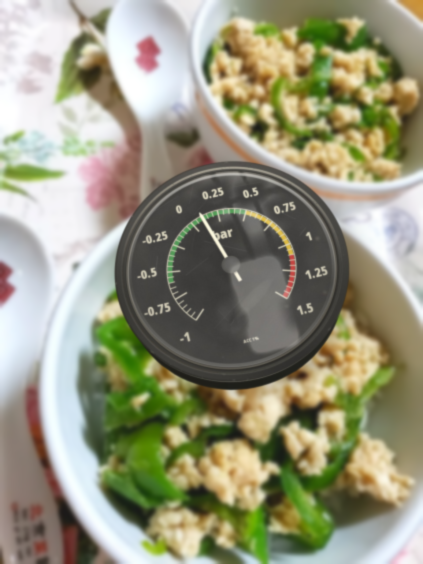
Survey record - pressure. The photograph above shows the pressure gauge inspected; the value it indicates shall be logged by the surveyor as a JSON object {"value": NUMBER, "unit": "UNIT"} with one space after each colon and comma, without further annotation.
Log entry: {"value": 0.1, "unit": "bar"}
